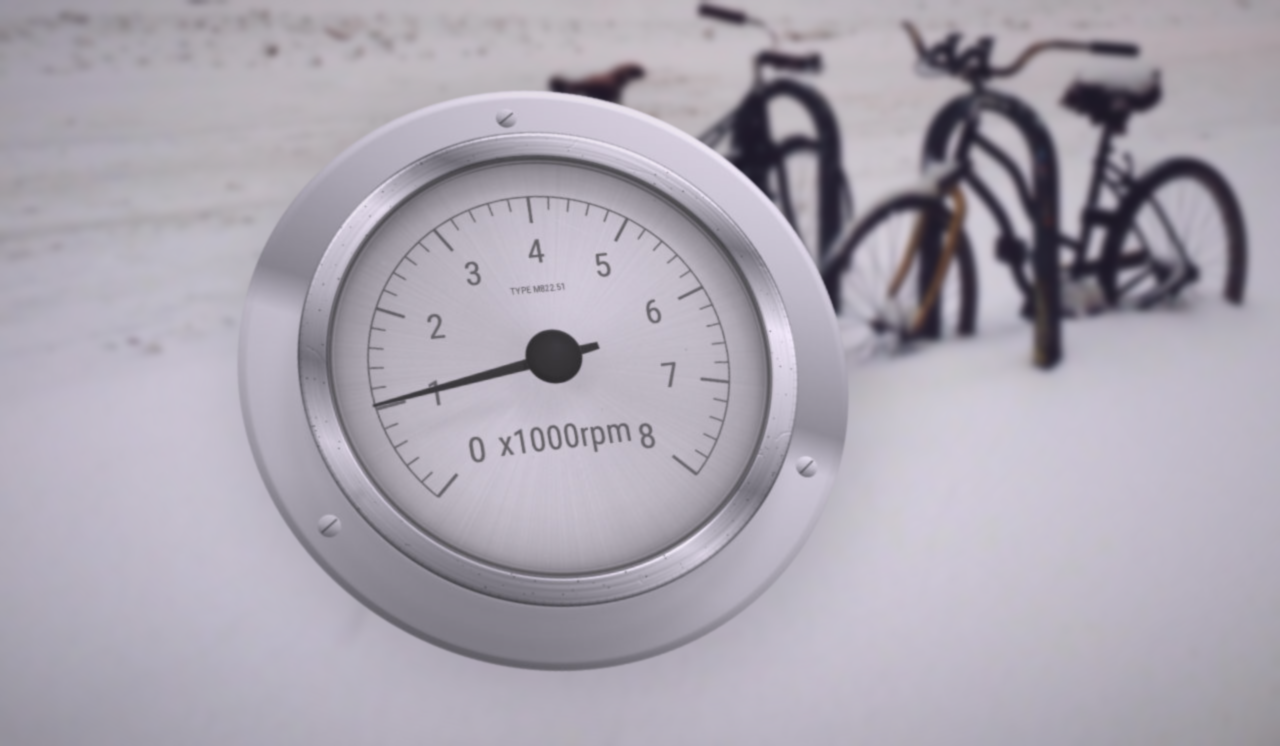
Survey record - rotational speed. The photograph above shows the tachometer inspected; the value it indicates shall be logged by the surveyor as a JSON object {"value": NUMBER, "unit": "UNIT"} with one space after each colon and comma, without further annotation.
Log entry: {"value": 1000, "unit": "rpm"}
